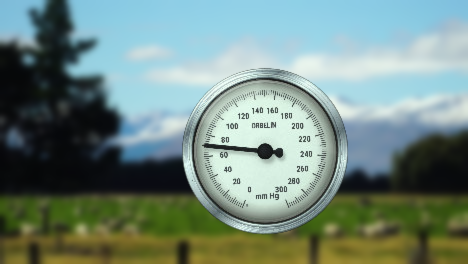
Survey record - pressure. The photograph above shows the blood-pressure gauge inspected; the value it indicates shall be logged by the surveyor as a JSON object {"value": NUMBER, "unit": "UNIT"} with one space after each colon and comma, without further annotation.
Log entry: {"value": 70, "unit": "mmHg"}
